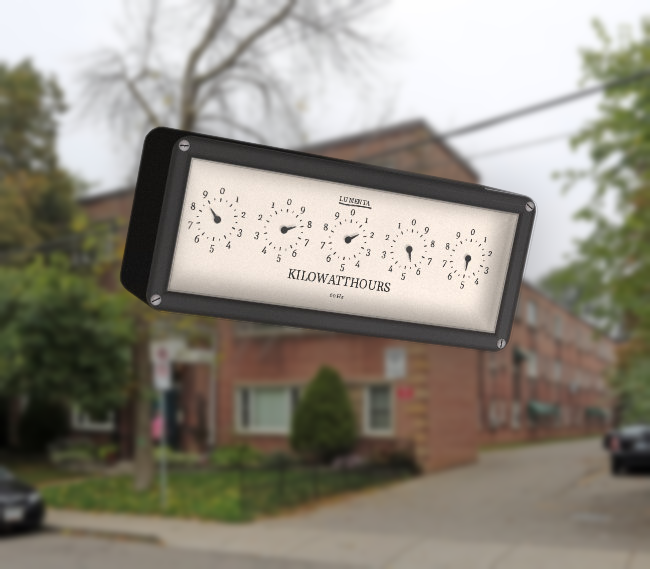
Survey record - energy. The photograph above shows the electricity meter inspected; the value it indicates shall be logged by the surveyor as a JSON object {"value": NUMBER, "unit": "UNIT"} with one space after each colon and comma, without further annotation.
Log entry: {"value": 88155, "unit": "kWh"}
